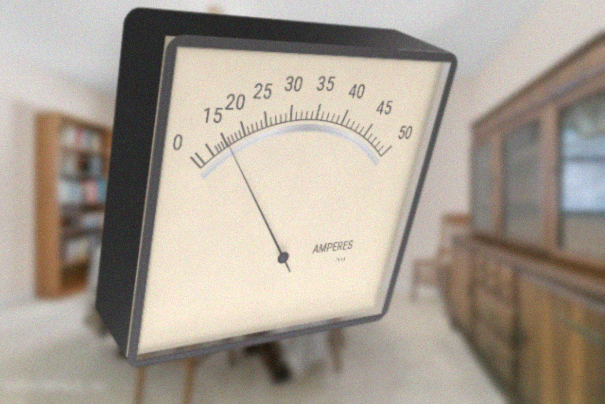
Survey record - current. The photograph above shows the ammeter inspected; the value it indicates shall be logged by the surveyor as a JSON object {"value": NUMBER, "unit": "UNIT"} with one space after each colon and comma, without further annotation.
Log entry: {"value": 15, "unit": "A"}
